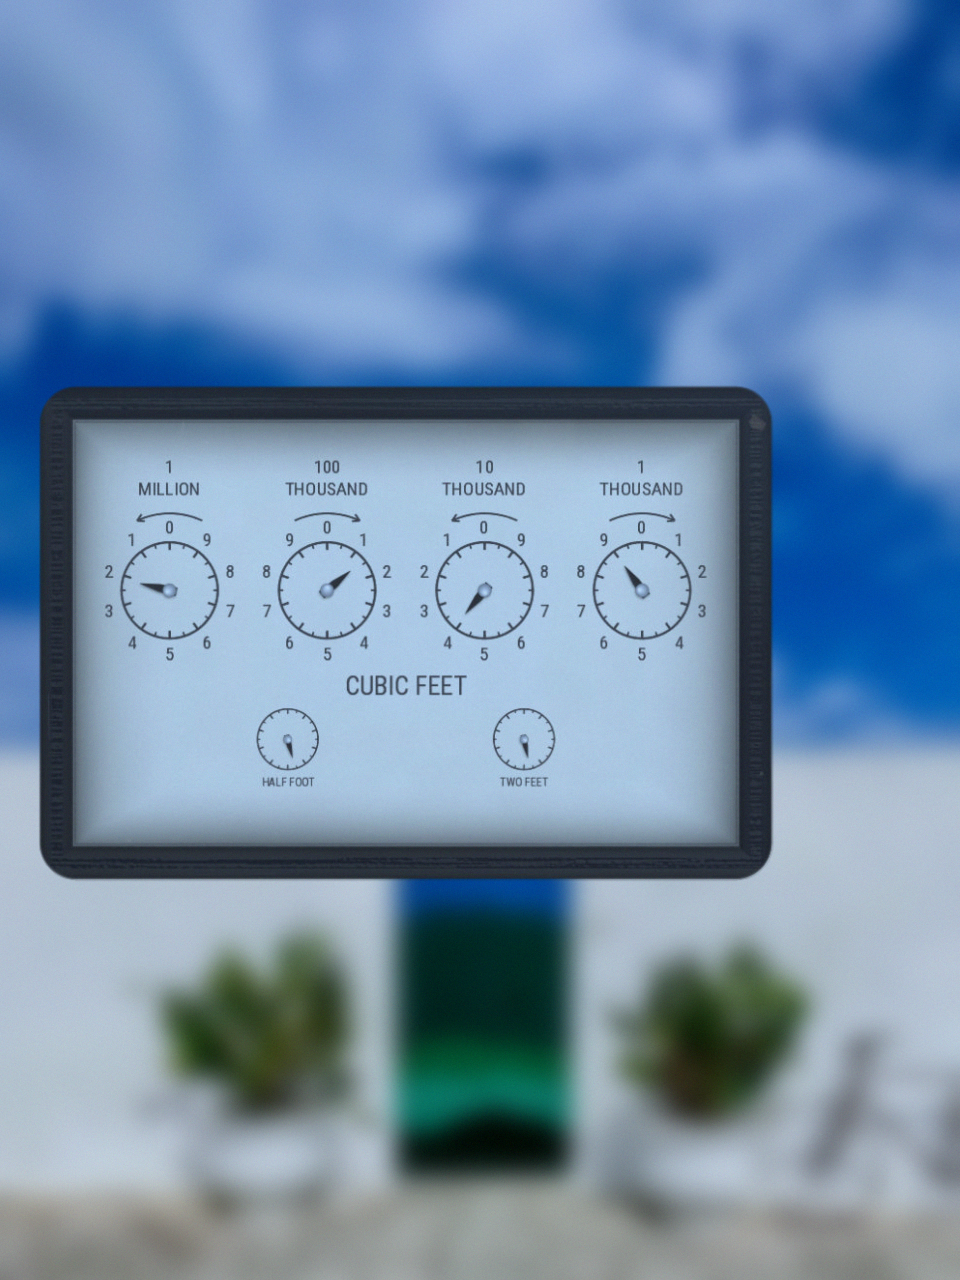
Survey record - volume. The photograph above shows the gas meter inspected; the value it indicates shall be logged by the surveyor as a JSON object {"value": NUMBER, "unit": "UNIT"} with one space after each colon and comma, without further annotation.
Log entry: {"value": 213900, "unit": "ft³"}
